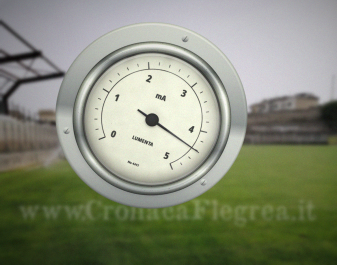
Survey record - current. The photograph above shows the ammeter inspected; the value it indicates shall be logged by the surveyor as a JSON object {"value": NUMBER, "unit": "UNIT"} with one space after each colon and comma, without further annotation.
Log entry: {"value": 4.4, "unit": "mA"}
